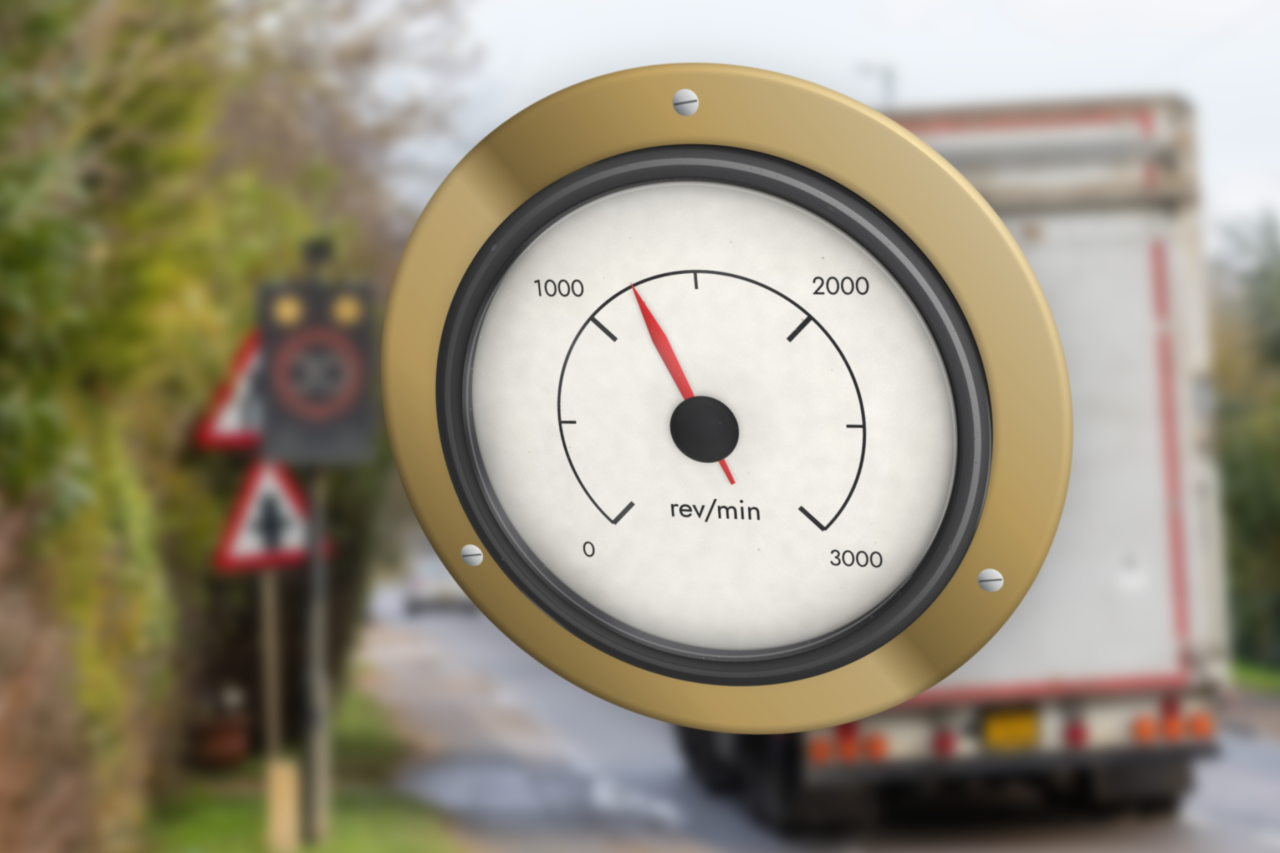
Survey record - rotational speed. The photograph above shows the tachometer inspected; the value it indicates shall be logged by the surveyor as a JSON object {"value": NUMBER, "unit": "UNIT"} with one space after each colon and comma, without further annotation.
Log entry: {"value": 1250, "unit": "rpm"}
